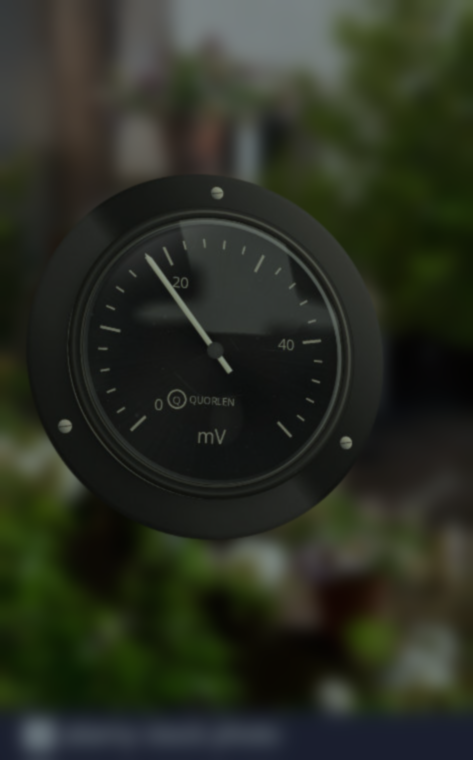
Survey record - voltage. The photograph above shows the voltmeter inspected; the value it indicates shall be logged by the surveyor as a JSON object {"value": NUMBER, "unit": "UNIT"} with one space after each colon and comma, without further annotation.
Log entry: {"value": 18, "unit": "mV"}
